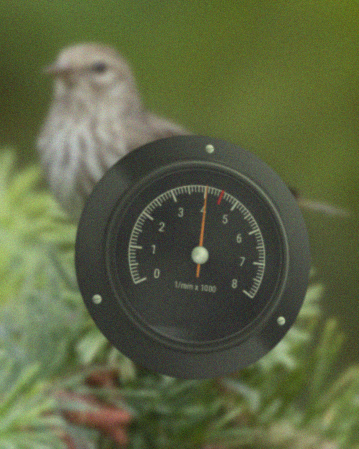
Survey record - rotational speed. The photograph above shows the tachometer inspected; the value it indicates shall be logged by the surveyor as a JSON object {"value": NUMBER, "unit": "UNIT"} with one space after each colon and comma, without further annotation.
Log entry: {"value": 4000, "unit": "rpm"}
